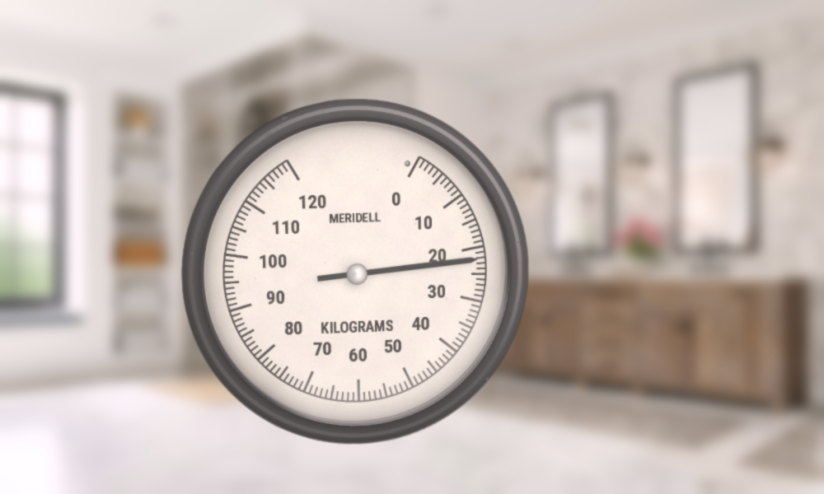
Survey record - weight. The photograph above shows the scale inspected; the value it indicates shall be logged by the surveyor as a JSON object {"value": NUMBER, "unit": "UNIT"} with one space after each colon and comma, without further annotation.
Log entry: {"value": 22, "unit": "kg"}
